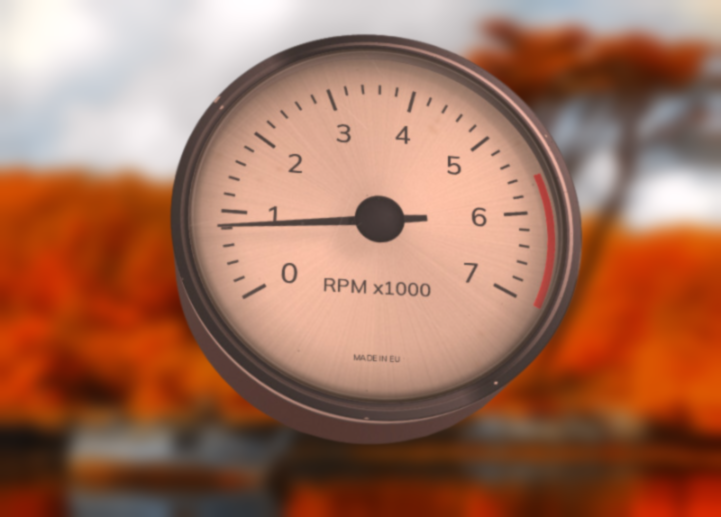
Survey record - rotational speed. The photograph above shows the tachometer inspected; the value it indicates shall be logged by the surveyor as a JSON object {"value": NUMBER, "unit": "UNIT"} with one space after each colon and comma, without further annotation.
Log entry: {"value": 800, "unit": "rpm"}
